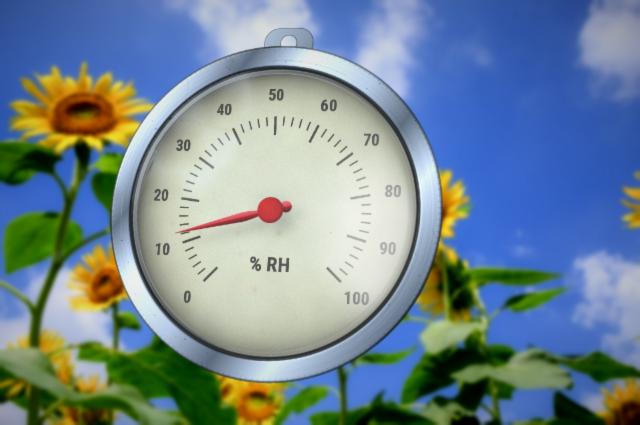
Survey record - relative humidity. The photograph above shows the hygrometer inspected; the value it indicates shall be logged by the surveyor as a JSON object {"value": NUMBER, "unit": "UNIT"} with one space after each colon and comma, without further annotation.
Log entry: {"value": 12, "unit": "%"}
